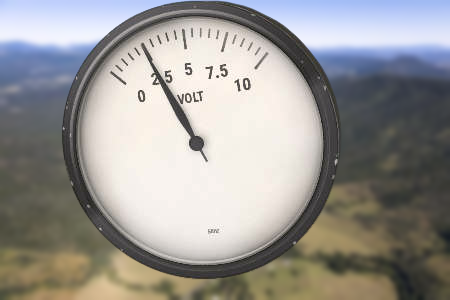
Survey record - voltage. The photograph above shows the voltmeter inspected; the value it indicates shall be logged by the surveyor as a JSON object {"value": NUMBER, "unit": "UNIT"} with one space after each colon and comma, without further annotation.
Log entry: {"value": 2.5, "unit": "V"}
